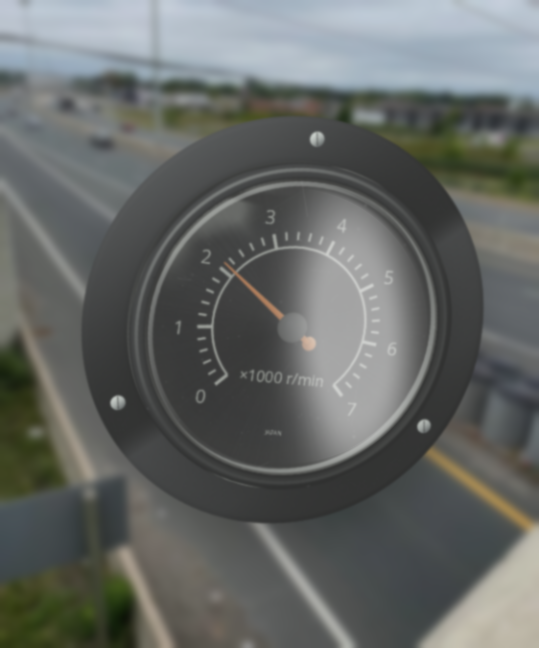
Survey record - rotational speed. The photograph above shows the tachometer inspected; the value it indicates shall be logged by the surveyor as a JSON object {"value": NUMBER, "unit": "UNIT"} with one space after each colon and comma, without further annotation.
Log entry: {"value": 2100, "unit": "rpm"}
